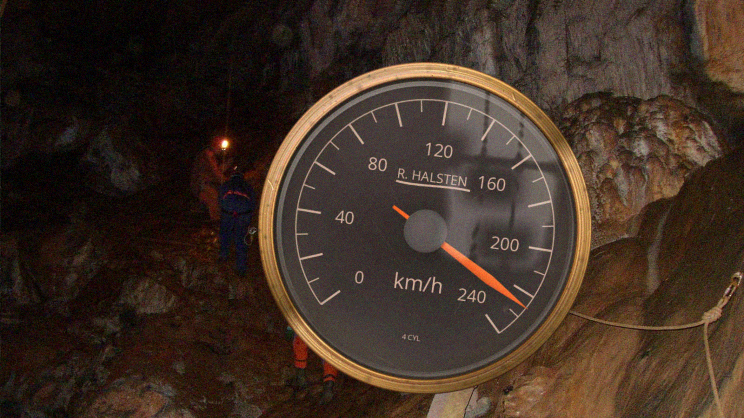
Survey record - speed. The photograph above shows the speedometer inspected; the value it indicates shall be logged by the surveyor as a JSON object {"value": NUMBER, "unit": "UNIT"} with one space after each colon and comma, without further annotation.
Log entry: {"value": 225, "unit": "km/h"}
